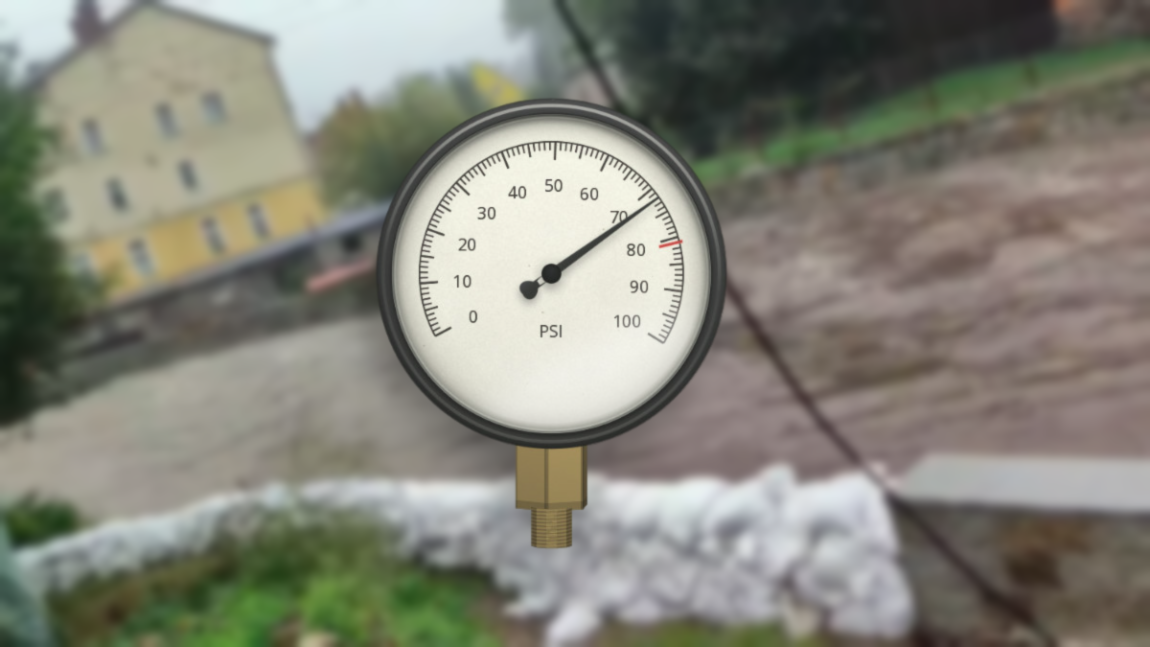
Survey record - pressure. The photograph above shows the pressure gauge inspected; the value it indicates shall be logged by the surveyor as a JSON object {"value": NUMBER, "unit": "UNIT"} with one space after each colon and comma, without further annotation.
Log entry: {"value": 72, "unit": "psi"}
